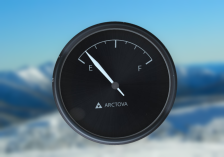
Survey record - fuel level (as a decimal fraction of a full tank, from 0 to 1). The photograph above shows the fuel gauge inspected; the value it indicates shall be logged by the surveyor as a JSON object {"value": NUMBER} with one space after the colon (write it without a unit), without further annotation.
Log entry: {"value": 0.125}
